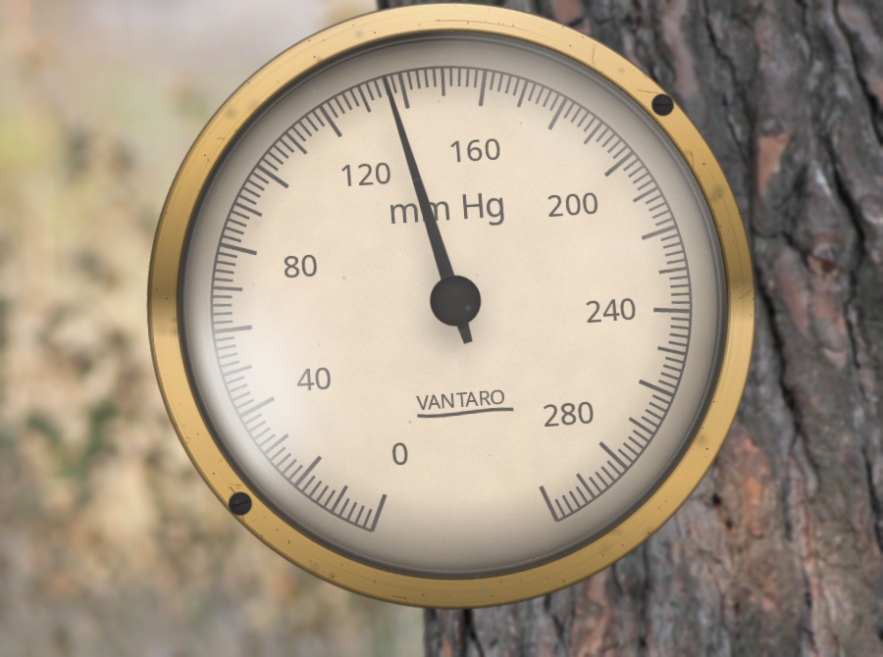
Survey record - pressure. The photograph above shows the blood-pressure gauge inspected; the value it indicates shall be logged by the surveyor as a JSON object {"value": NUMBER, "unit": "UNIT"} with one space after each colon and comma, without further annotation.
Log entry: {"value": 136, "unit": "mmHg"}
